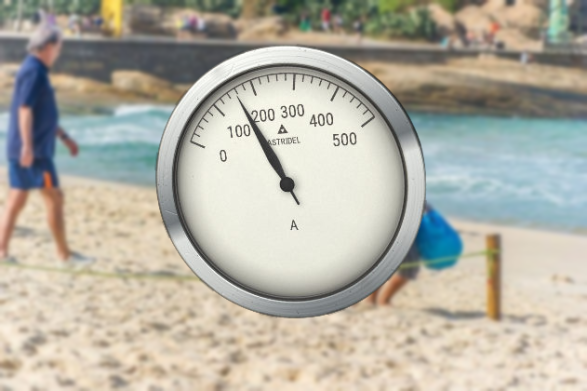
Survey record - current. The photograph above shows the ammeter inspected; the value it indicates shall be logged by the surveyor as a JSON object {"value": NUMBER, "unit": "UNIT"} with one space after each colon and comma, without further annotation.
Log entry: {"value": 160, "unit": "A"}
